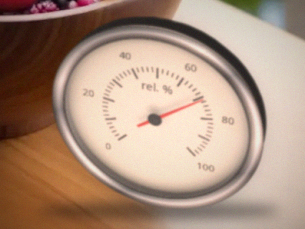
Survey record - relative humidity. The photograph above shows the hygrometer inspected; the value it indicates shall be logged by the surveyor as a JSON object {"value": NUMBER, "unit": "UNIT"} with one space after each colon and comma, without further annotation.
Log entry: {"value": 70, "unit": "%"}
